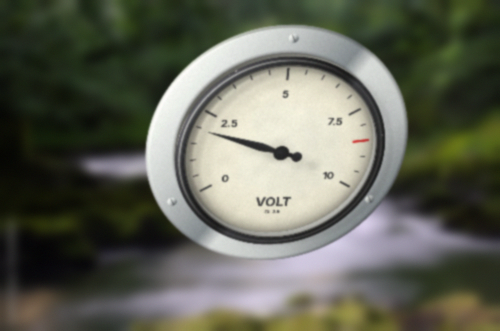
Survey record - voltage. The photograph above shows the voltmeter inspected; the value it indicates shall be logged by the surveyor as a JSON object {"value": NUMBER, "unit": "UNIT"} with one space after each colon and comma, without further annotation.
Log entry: {"value": 2, "unit": "V"}
